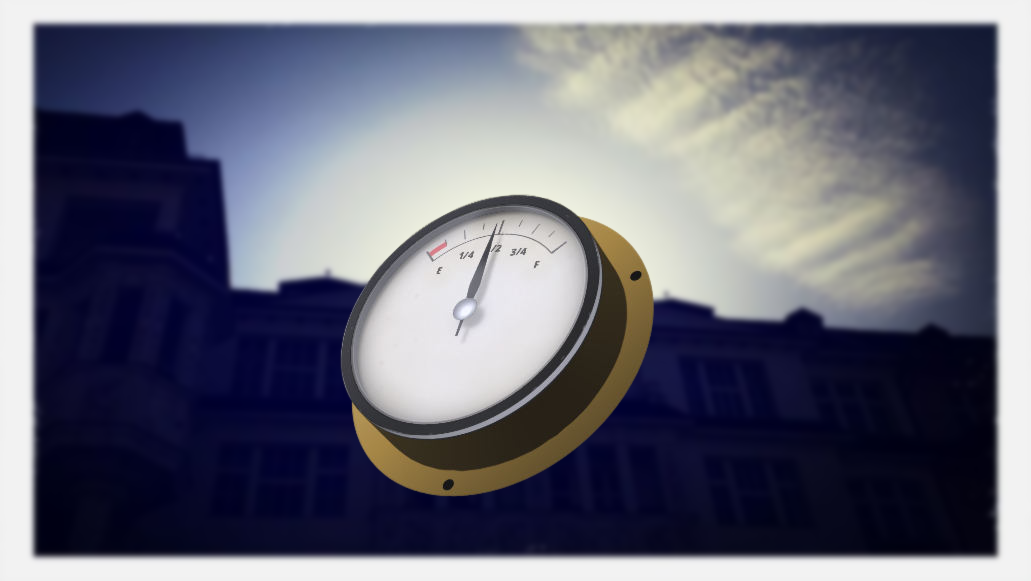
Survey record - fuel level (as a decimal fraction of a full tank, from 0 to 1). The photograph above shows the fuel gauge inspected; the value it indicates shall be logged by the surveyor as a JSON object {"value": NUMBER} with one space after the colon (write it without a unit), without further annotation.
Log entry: {"value": 0.5}
